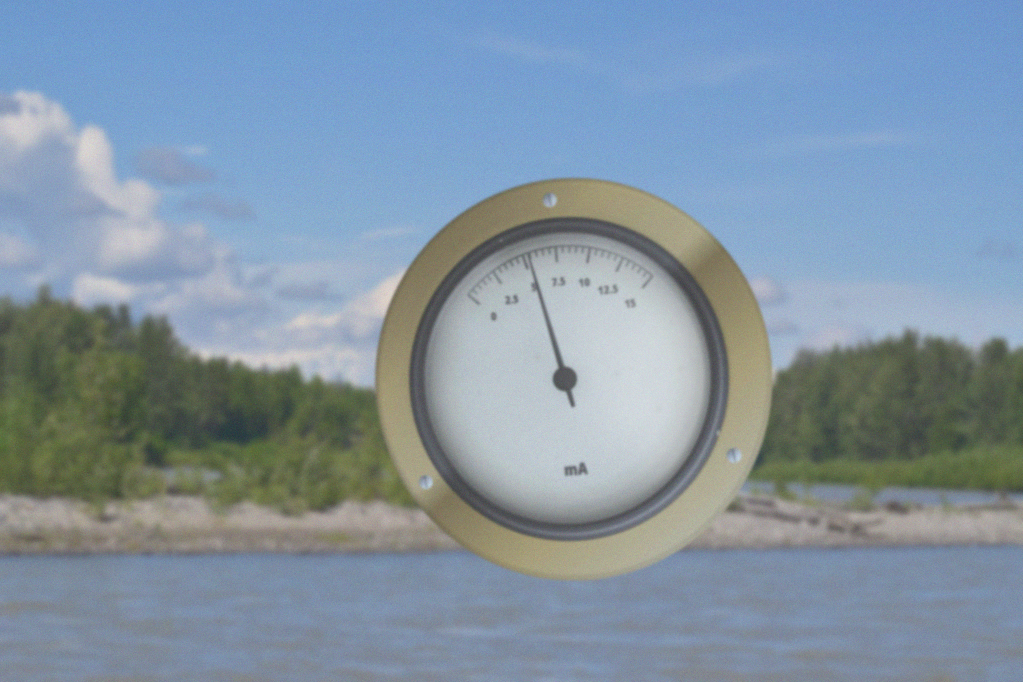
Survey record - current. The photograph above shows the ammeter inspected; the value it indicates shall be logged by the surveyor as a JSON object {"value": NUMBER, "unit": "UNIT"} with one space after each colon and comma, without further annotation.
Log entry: {"value": 5.5, "unit": "mA"}
